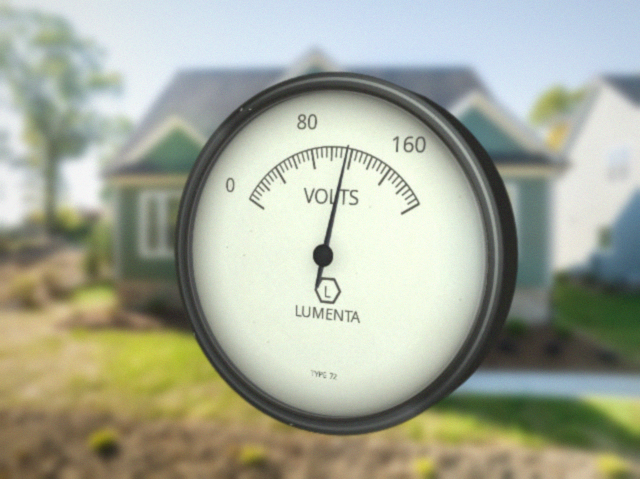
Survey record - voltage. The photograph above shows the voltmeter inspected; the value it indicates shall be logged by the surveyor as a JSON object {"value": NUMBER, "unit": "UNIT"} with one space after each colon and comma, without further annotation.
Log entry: {"value": 120, "unit": "V"}
